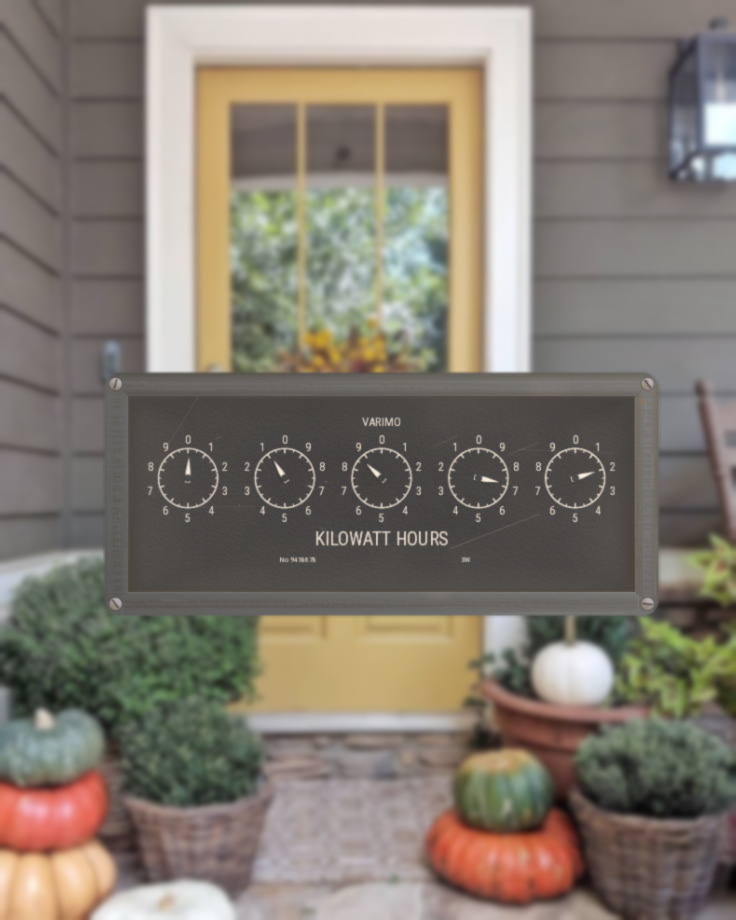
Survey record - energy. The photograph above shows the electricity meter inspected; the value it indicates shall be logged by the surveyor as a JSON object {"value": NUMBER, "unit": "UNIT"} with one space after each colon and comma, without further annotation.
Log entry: {"value": 872, "unit": "kWh"}
